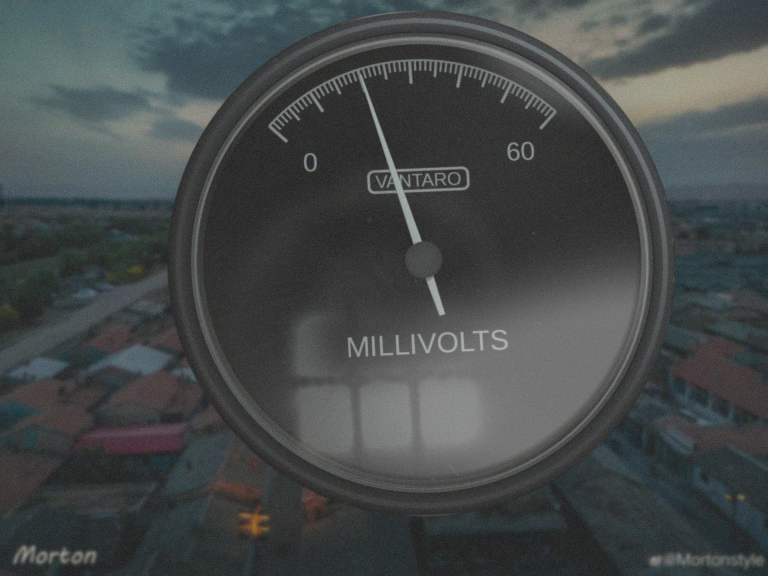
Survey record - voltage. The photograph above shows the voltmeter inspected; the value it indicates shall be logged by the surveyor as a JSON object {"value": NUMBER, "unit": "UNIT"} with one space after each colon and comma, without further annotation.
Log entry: {"value": 20, "unit": "mV"}
